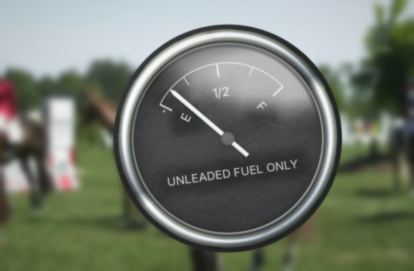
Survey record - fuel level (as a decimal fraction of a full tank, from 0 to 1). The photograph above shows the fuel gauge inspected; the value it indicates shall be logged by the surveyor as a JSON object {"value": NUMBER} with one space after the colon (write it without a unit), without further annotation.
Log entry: {"value": 0.125}
